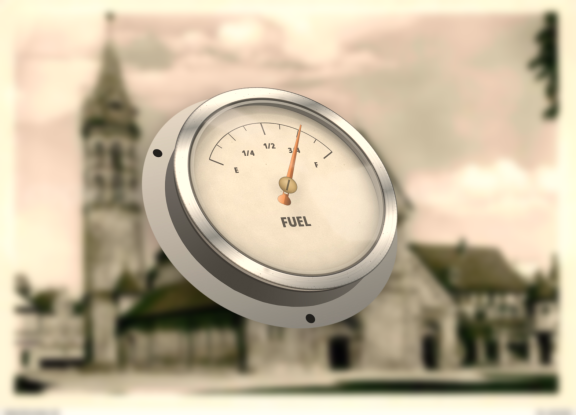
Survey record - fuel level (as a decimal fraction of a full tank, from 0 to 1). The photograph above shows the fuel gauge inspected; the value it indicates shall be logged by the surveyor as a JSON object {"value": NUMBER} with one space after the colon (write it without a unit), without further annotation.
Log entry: {"value": 0.75}
